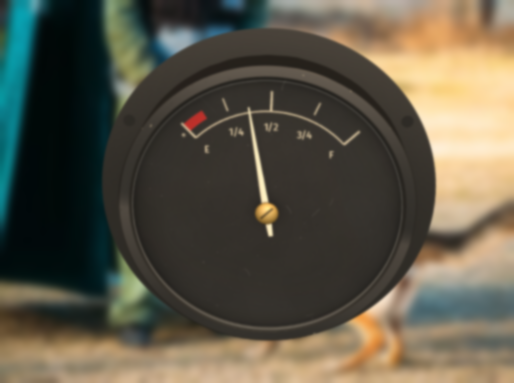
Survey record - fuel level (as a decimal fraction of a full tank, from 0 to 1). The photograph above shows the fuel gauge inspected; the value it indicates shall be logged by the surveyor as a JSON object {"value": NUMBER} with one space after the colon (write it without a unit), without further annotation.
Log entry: {"value": 0.375}
